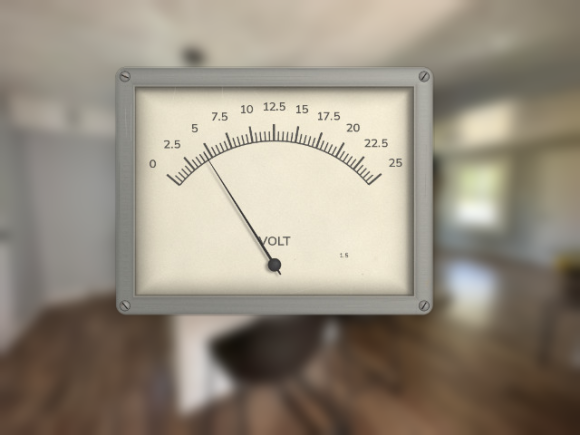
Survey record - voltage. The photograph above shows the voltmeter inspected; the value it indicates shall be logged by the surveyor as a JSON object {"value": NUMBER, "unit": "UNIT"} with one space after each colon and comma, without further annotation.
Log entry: {"value": 4.5, "unit": "V"}
